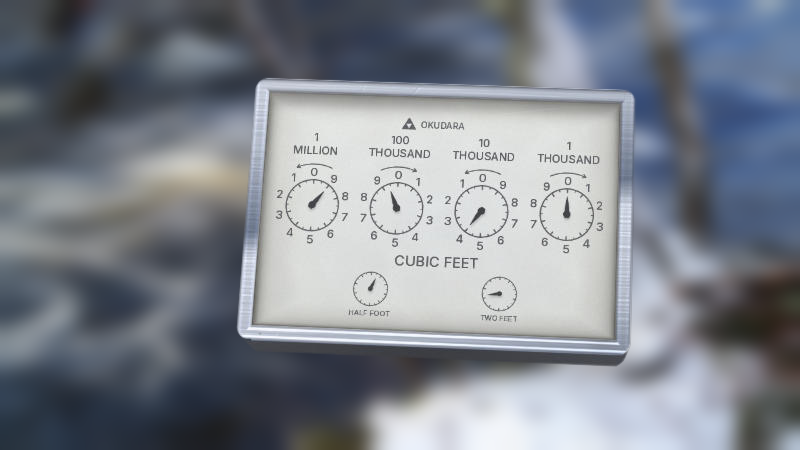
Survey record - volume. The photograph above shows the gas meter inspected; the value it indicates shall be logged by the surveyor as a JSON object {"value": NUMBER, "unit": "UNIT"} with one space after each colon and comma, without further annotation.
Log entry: {"value": 894000, "unit": "ft³"}
